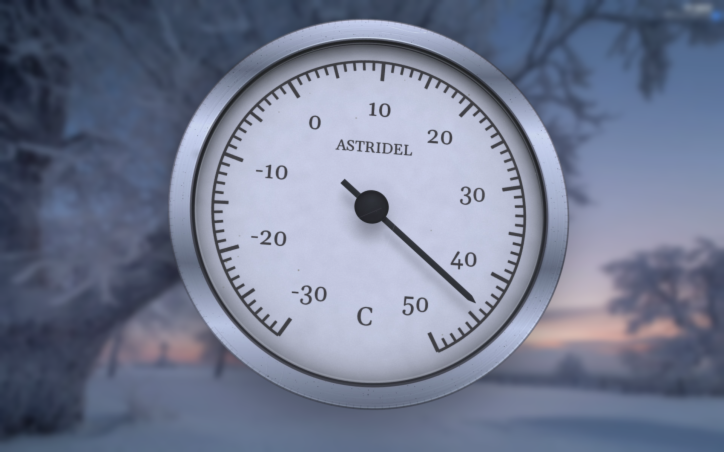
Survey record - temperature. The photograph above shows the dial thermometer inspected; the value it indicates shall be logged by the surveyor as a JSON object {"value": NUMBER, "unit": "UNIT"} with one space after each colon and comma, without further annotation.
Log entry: {"value": 44, "unit": "°C"}
